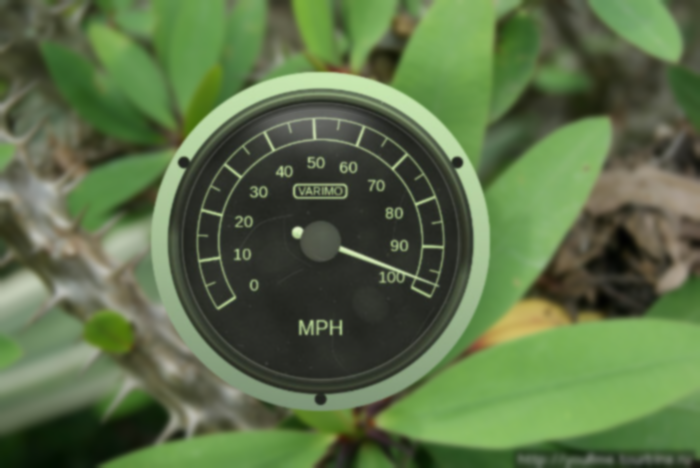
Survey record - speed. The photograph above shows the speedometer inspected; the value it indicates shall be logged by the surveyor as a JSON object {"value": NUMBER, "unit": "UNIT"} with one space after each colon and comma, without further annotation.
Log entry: {"value": 97.5, "unit": "mph"}
